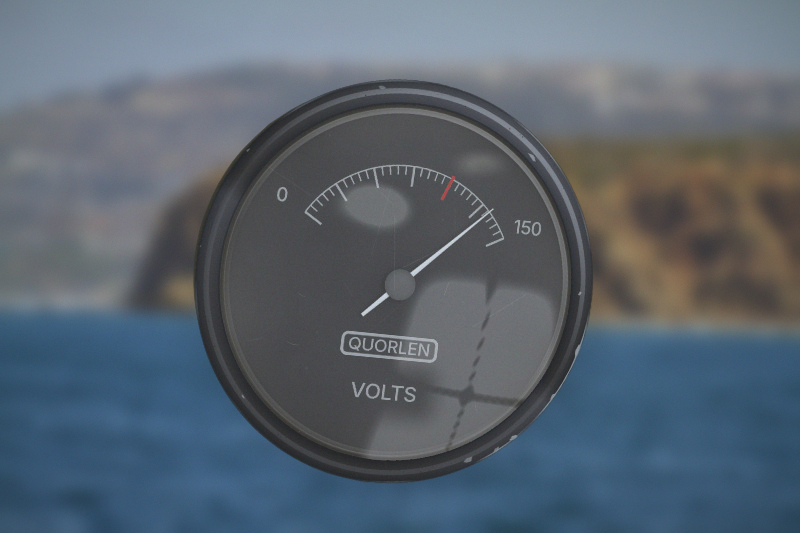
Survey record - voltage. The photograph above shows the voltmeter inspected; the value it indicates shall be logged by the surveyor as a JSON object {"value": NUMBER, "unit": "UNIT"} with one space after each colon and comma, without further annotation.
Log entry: {"value": 130, "unit": "V"}
